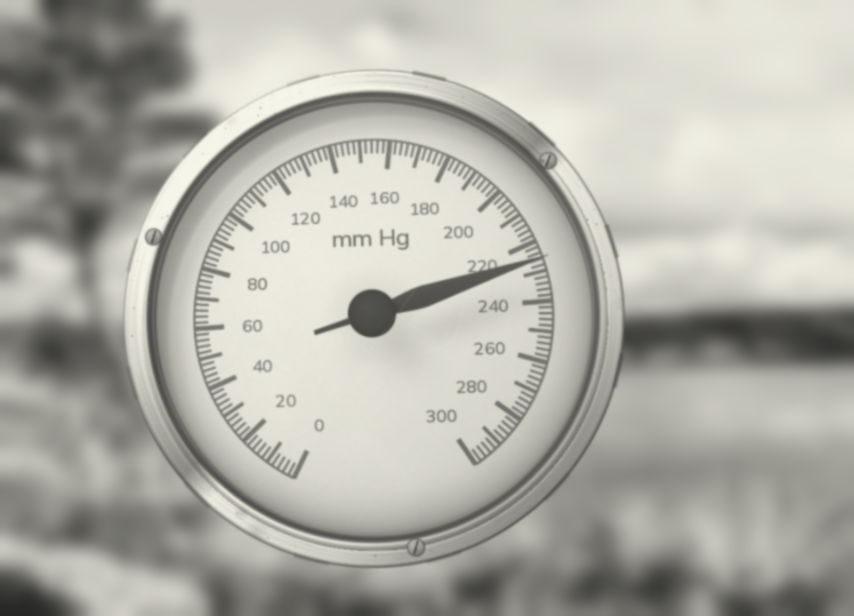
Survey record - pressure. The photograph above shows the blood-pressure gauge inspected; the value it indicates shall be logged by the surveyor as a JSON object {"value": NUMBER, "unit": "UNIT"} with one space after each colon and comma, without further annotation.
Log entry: {"value": 226, "unit": "mmHg"}
